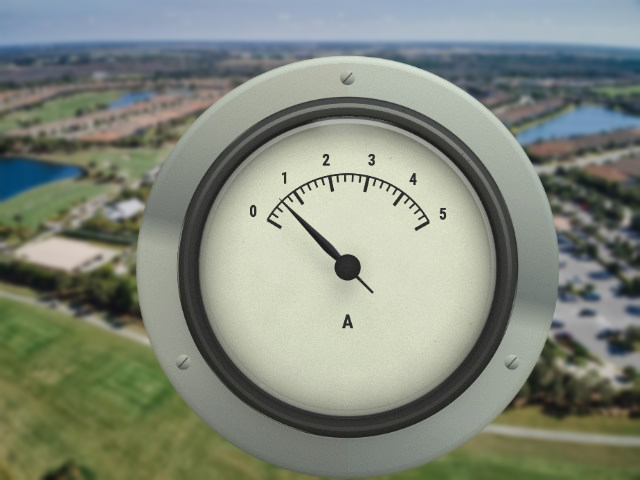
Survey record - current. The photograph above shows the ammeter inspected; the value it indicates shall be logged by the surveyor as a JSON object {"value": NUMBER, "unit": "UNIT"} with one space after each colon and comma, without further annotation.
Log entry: {"value": 0.6, "unit": "A"}
